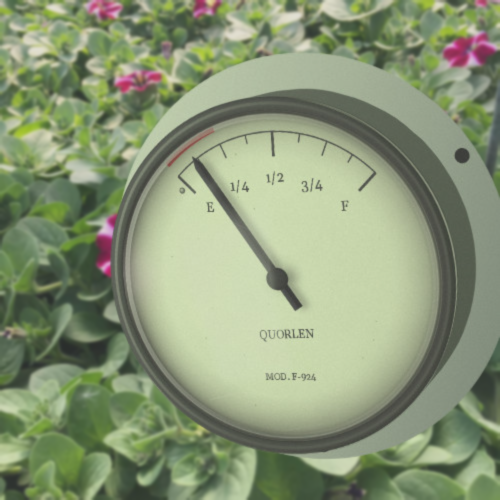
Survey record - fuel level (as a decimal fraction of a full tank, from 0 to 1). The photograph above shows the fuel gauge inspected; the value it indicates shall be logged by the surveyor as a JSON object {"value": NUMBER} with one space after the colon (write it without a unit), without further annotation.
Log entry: {"value": 0.125}
